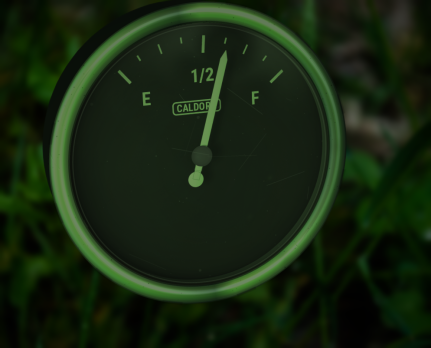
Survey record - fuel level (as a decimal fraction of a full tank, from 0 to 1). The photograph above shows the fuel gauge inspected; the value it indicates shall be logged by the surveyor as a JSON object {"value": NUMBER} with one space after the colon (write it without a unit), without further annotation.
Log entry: {"value": 0.625}
